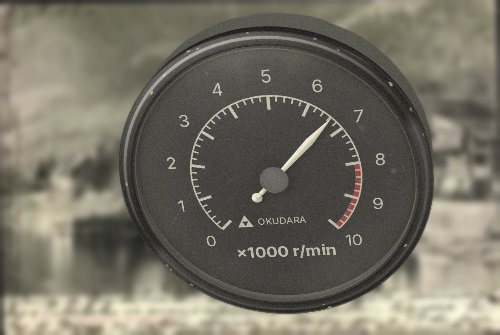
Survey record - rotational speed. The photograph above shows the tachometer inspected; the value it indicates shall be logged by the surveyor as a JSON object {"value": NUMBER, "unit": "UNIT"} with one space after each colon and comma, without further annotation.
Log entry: {"value": 6600, "unit": "rpm"}
